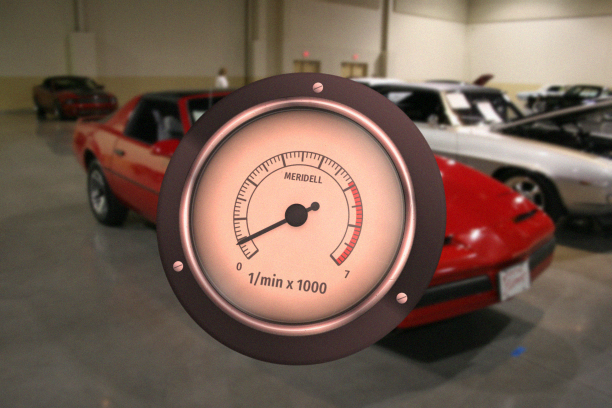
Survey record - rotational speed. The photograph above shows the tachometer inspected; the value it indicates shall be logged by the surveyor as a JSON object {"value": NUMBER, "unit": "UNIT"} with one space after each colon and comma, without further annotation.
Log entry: {"value": 400, "unit": "rpm"}
